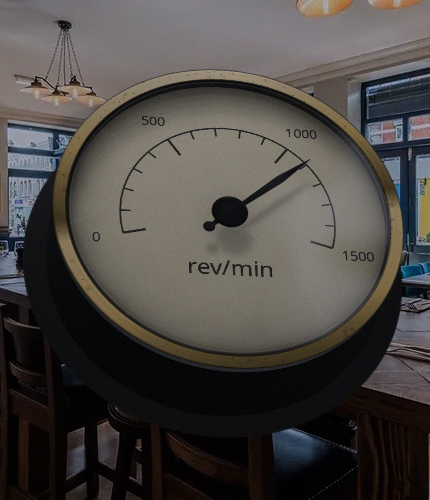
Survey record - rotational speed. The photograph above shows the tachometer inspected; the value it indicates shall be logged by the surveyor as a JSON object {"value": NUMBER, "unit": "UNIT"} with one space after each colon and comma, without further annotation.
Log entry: {"value": 1100, "unit": "rpm"}
